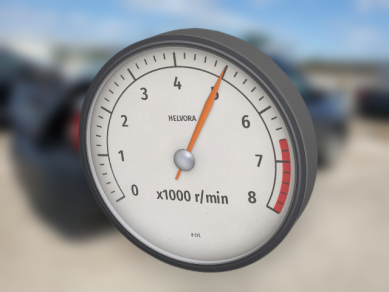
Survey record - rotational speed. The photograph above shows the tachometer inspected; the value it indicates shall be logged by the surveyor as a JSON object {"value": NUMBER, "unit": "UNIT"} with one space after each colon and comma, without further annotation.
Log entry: {"value": 5000, "unit": "rpm"}
